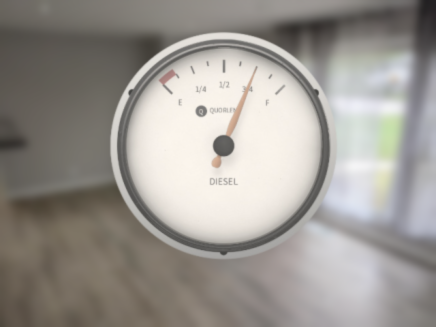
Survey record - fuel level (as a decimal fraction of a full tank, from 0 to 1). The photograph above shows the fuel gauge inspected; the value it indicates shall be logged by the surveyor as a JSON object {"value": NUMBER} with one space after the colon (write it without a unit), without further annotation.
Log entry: {"value": 0.75}
